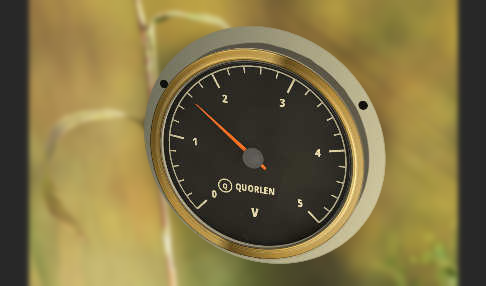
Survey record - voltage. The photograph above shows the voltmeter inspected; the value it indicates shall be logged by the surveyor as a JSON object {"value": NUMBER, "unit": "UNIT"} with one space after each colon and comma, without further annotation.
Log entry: {"value": 1.6, "unit": "V"}
